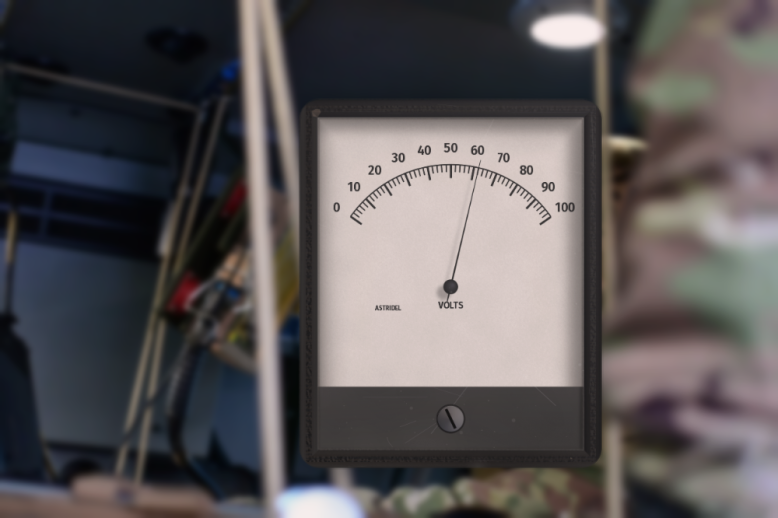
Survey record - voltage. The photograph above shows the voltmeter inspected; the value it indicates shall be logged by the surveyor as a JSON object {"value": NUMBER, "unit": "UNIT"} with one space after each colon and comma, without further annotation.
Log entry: {"value": 62, "unit": "V"}
